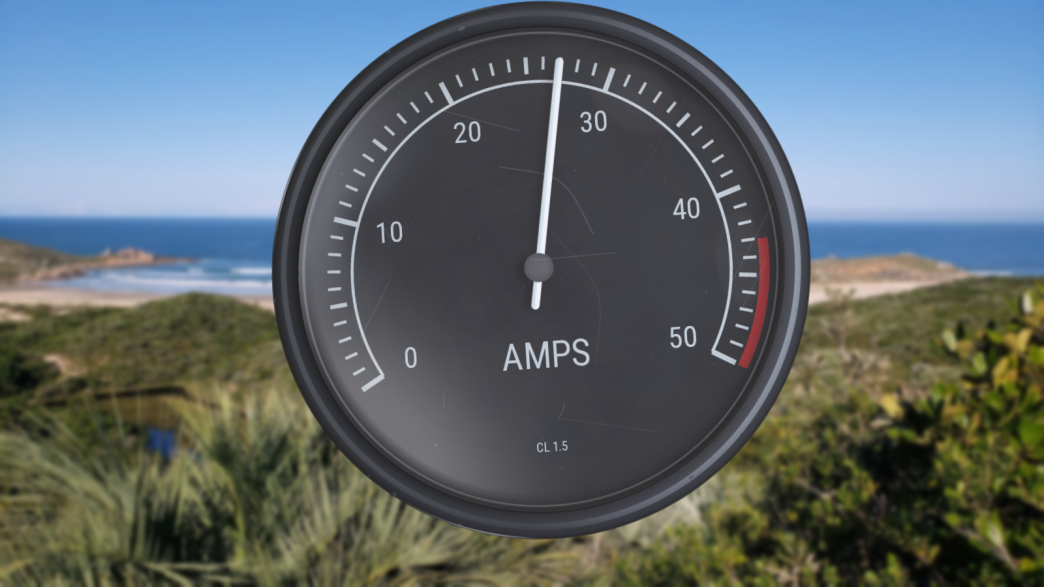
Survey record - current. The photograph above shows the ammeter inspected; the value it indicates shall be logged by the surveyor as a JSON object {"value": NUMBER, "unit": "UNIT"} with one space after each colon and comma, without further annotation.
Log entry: {"value": 27, "unit": "A"}
